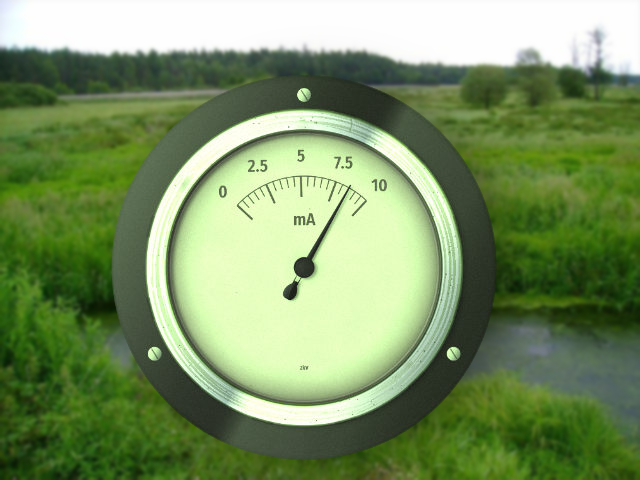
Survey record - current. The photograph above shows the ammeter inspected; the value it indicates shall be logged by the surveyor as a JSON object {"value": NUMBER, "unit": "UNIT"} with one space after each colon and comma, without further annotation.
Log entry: {"value": 8.5, "unit": "mA"}
